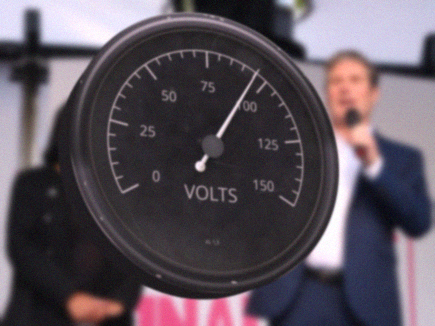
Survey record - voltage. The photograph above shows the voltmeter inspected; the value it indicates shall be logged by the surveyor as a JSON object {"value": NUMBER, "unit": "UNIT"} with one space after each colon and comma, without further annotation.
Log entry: {"value": 95, "unit": "V"}
